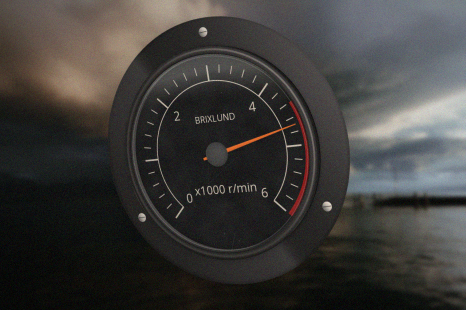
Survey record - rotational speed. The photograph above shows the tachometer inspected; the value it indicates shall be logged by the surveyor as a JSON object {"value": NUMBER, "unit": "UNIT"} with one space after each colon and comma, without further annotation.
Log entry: {"value": 4700, "unit": "rpm"}
